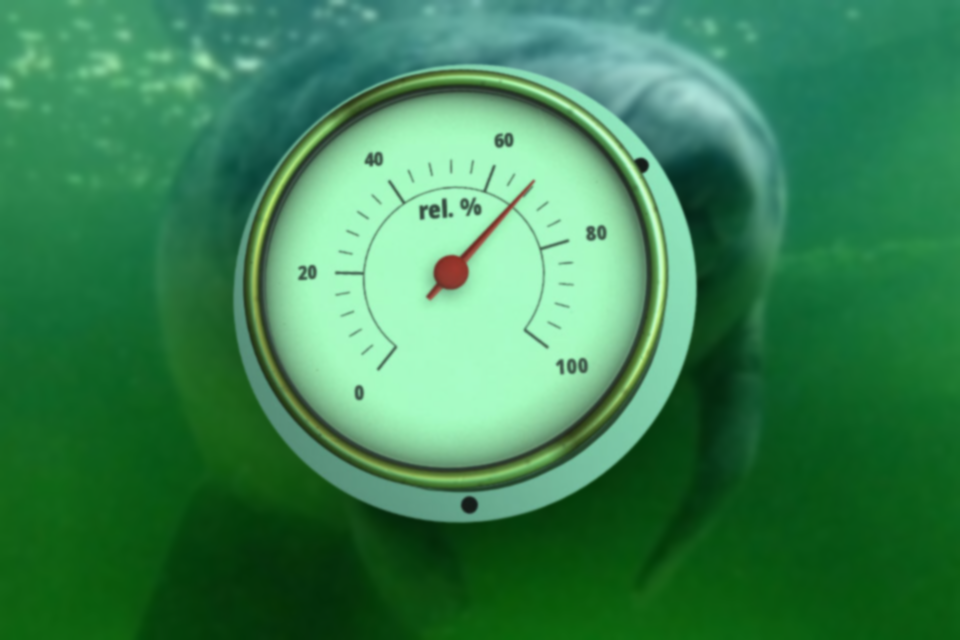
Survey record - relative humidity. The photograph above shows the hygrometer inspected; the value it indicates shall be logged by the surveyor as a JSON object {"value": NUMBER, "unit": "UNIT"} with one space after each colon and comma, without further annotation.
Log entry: {"value": 68, "unit": "%"}
